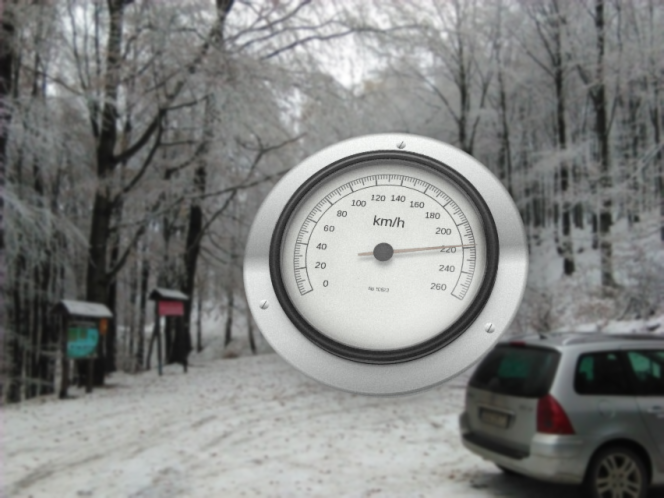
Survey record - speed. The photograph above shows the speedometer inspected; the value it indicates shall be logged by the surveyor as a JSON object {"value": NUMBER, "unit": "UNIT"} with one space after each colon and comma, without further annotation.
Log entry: {"value": 220, "unit": "km/h"}
